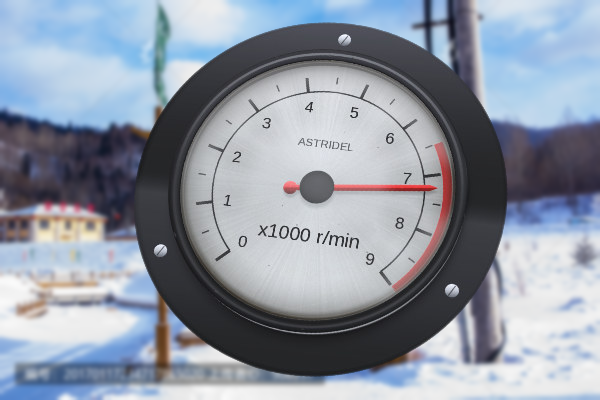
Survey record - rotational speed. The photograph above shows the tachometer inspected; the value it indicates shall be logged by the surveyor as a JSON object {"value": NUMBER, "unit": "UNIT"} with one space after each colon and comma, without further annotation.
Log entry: {"value": 7250, "unit": "rpm"}
